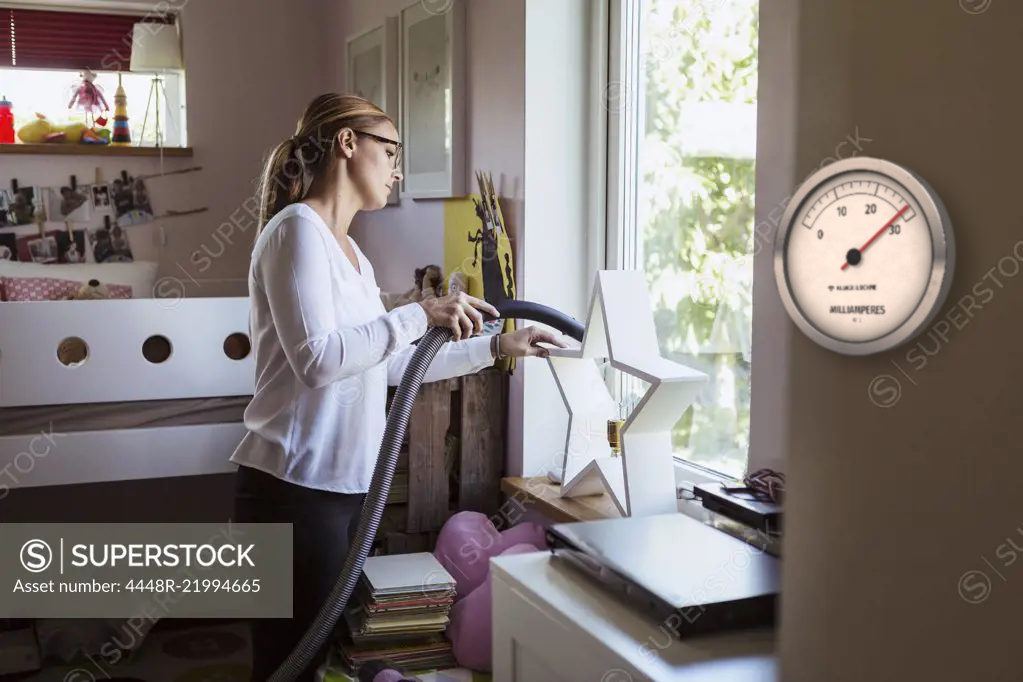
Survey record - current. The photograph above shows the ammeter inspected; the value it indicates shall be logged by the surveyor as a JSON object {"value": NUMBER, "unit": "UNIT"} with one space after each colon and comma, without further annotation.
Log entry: {"value": 28, "unit": "mA"}
